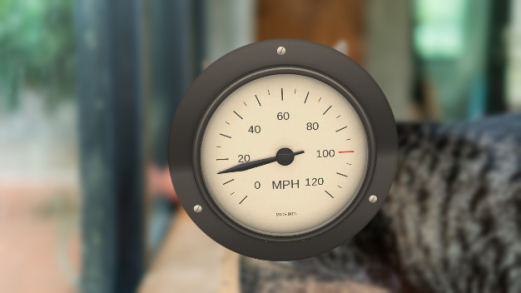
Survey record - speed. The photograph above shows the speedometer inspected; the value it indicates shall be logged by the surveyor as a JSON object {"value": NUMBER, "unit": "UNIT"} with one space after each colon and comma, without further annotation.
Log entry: {"value": 15, "unit": "mph"}
